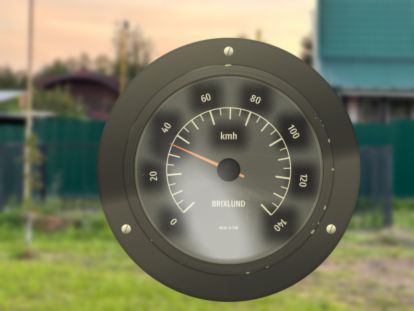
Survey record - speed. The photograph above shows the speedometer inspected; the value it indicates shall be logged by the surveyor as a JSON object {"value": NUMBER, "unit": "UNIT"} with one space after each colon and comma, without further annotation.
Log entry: {"value": 35, "unit": "km/h"}
